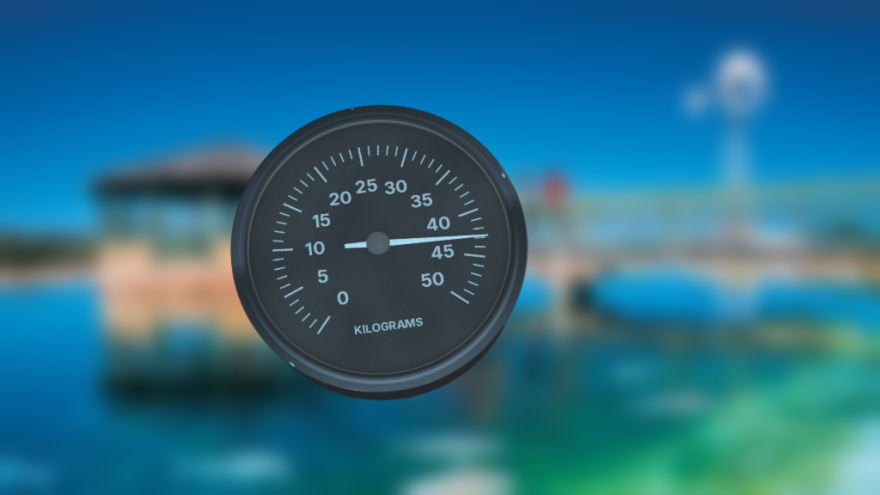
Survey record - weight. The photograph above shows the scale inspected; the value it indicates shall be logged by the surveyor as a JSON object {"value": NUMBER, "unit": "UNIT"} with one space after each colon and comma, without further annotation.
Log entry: {"value": 43, "unit": "kg"}
